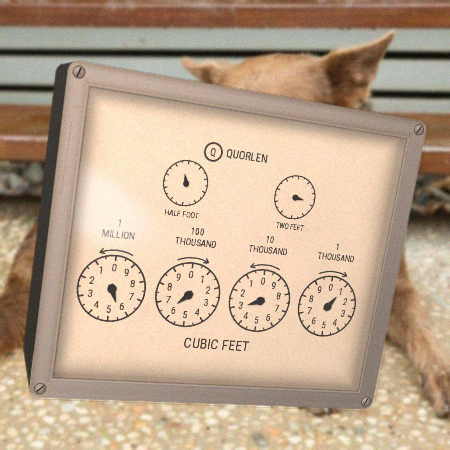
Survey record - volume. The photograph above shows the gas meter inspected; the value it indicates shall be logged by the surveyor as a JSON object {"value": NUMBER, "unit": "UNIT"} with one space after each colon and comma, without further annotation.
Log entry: {"value": 563100, "unit": "ft³"}
